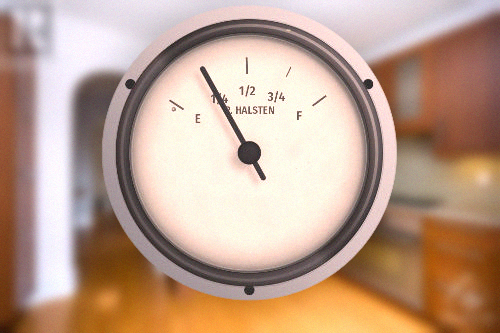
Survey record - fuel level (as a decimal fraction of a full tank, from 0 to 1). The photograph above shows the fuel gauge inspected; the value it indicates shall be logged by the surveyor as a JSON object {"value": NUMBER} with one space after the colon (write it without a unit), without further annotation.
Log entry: {"value": 0.25}
